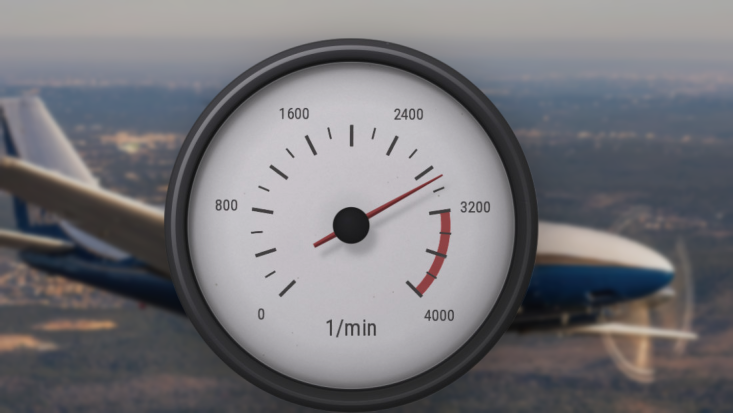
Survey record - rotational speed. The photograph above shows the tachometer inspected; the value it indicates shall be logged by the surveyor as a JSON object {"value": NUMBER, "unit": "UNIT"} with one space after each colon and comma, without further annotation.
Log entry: {"value": 2900, "unit": "rpm"}
